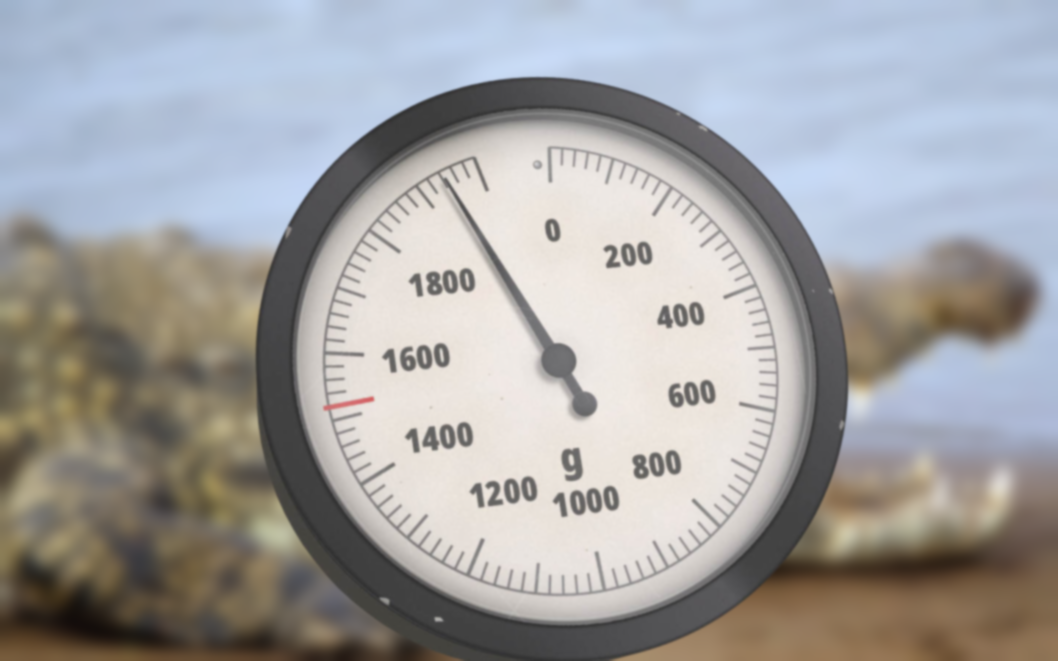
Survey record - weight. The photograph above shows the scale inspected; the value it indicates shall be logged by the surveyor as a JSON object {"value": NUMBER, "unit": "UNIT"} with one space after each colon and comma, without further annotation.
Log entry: {"value": 1940, "unit": "g"}
